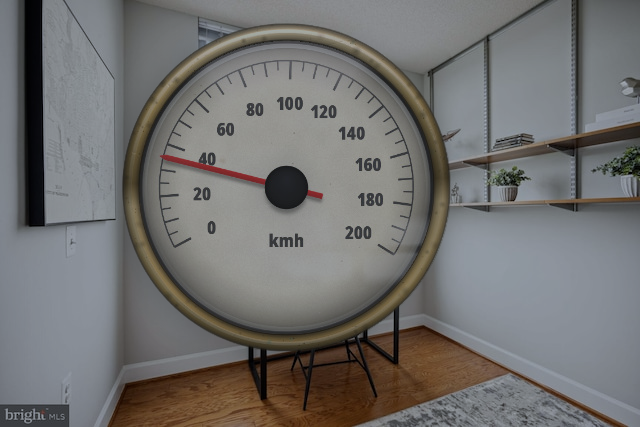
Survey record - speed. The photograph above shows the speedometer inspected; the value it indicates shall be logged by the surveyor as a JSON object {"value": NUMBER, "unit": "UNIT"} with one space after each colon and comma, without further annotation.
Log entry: {"value": 35, "unit": "km/h"}
